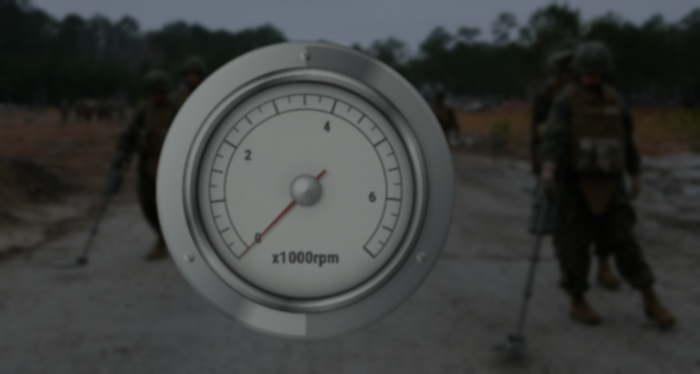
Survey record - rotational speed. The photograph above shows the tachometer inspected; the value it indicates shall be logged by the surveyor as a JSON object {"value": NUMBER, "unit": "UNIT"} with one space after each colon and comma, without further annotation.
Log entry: {"value": 0, "unit": "rpm"}
